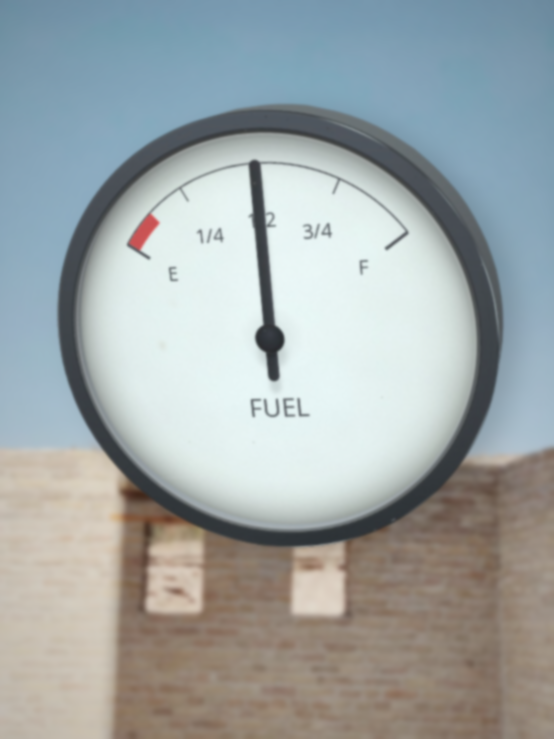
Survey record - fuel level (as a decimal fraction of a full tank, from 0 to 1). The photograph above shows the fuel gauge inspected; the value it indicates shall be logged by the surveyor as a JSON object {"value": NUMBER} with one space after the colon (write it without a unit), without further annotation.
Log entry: {"value": 0.5}
